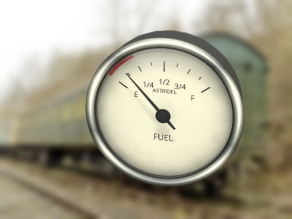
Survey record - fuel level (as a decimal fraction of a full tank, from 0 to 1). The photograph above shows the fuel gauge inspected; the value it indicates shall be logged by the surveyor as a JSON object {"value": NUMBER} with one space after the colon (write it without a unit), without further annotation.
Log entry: {"value": 0.125}
